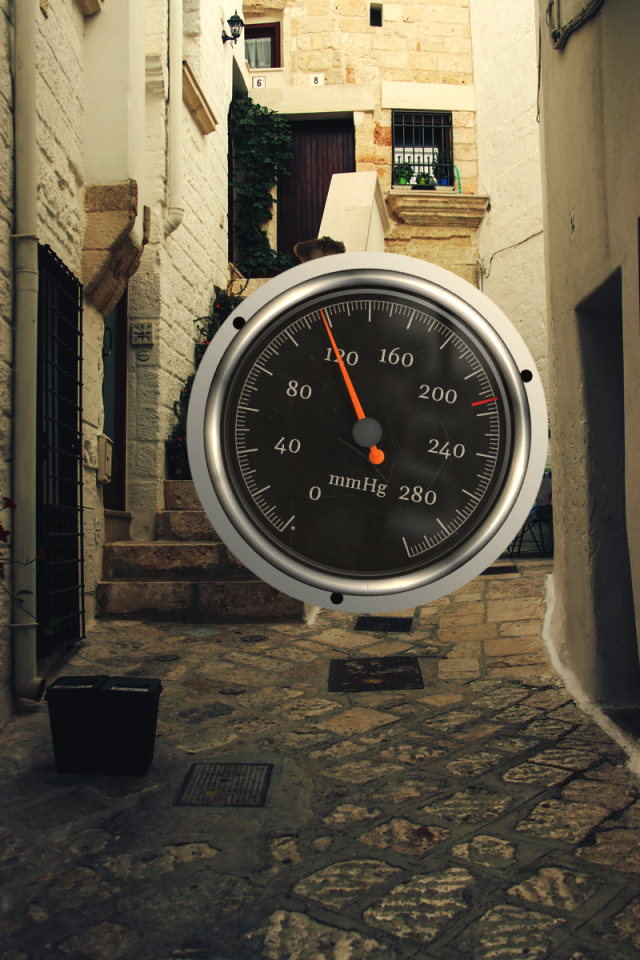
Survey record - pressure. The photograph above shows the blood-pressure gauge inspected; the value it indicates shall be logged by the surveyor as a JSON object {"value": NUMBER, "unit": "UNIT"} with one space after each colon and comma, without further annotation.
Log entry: {"value": 118, "unit": "mmHg"}
